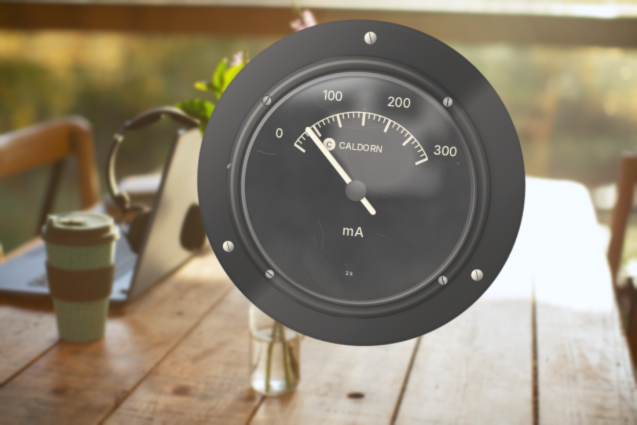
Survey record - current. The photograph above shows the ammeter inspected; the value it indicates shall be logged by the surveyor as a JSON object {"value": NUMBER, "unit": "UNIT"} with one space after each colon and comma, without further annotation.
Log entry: {"value": 40, "unit": "mA"}
